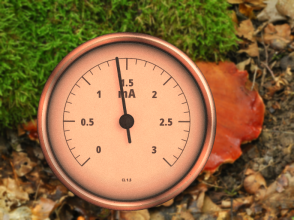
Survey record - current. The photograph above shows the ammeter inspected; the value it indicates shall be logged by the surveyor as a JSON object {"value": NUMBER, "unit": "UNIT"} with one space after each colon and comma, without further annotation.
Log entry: {"value": 1.4, "unit": "mA"}
